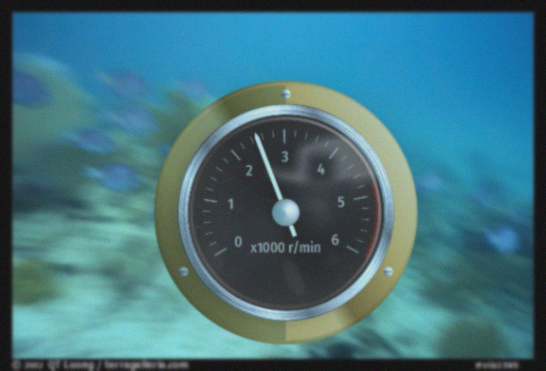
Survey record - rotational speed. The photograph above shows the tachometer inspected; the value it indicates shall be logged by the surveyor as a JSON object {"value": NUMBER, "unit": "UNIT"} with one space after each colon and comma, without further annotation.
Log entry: {"value": 2500, "unit": "rpm"}
